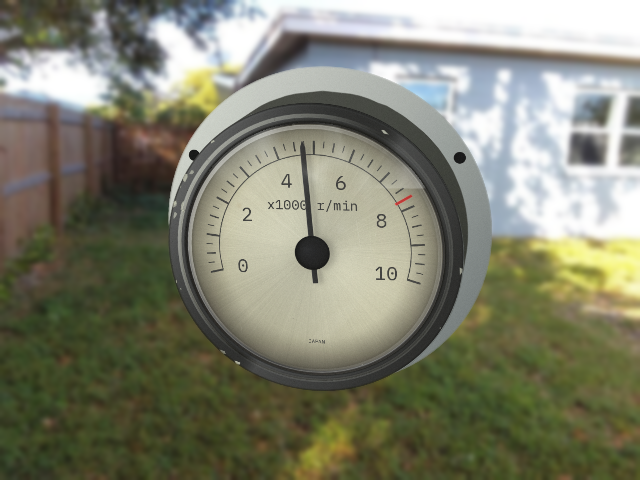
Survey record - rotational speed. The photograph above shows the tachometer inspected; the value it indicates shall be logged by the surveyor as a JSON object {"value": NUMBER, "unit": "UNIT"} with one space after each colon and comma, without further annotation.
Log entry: {"value": 4750, "unit": "rpm"}
